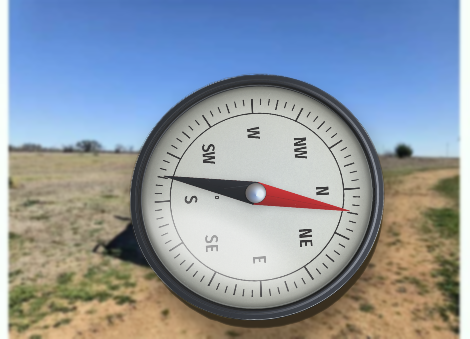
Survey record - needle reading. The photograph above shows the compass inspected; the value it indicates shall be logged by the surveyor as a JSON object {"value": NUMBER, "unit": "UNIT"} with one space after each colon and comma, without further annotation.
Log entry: {"value": 15, "unit": "°"}
